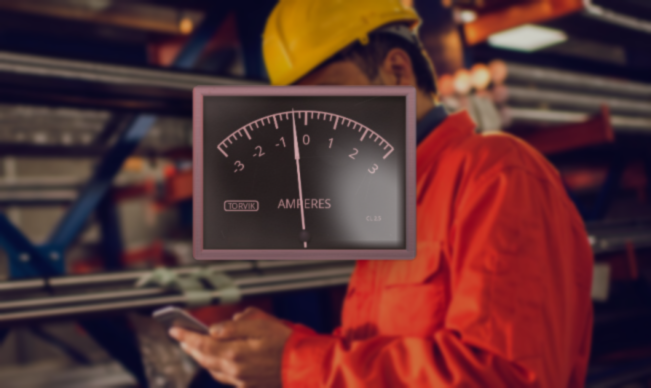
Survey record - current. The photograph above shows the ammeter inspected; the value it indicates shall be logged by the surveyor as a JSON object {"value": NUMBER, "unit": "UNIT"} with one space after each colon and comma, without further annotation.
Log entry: {"value": -0.4, "unit": "A"}
